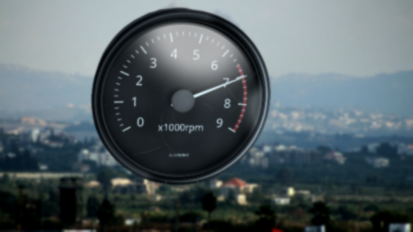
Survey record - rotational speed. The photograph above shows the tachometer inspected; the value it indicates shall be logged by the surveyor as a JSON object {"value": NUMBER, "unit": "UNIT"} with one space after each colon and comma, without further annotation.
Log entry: {"value": 7000, "unit": "rpm"}
